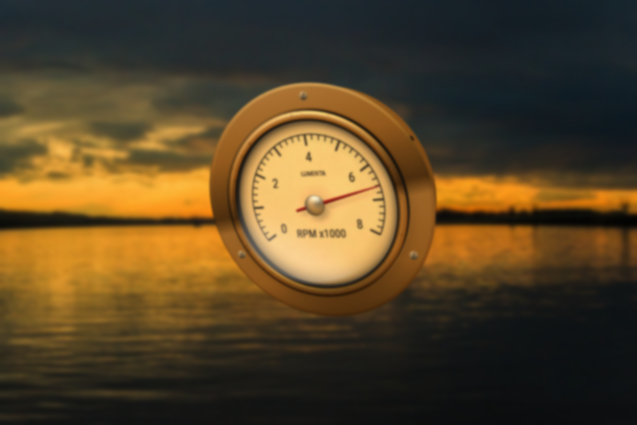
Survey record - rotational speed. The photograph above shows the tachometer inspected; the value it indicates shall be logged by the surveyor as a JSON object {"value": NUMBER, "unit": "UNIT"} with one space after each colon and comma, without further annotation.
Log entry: {"value": 6600, "unit": "rpm"}
